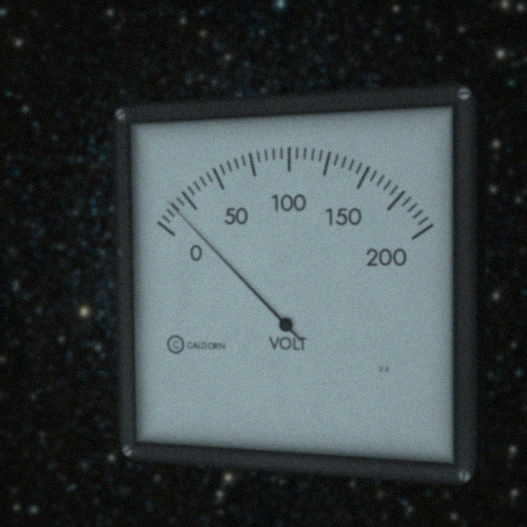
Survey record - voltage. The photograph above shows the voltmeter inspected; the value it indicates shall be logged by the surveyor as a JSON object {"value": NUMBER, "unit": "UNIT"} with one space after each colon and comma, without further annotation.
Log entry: {"value": 15, "unit": "V"}
